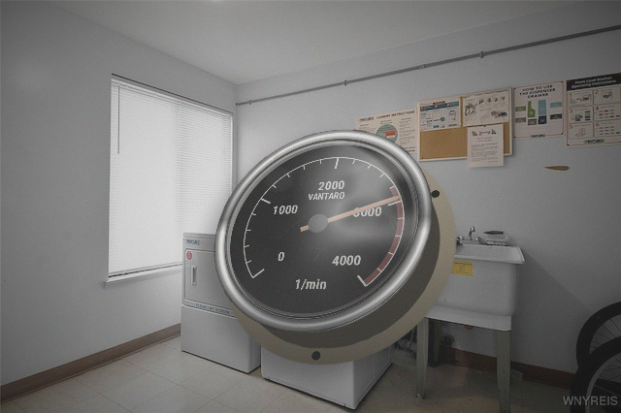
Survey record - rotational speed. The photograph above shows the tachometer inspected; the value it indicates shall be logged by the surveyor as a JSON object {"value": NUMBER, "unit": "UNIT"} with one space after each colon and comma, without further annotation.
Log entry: {"value": 3000, "unit": "rpm"}
